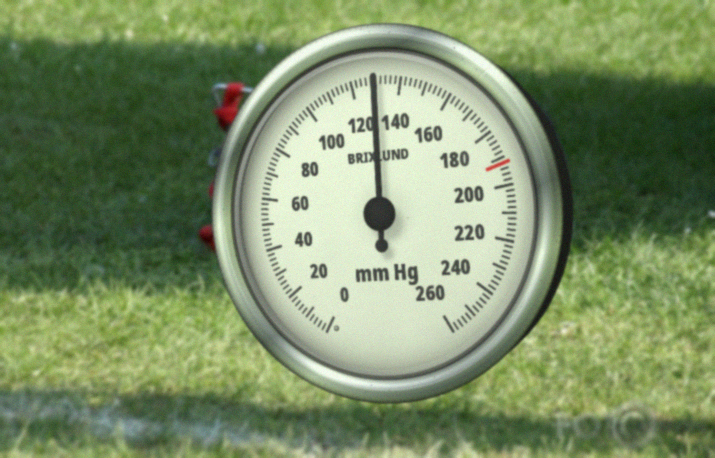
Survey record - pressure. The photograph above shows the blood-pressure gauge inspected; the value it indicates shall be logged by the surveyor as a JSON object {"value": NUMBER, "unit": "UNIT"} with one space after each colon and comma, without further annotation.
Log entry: {"value": 130, "unit": "mmHg"}
